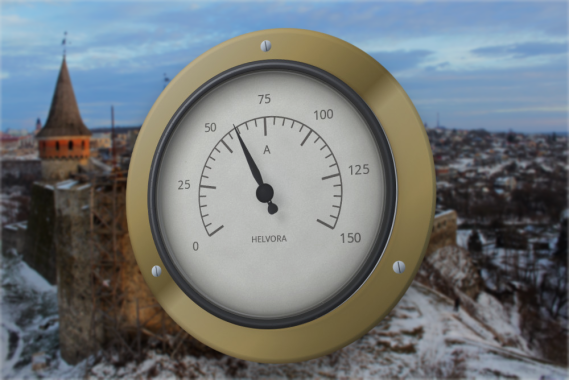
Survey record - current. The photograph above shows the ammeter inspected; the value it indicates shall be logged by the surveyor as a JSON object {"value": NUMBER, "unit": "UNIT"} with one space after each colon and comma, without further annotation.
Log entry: {"value": 60, "unit": "A"}
